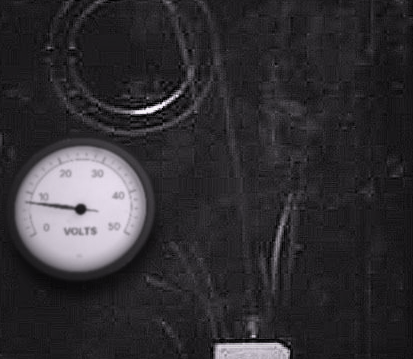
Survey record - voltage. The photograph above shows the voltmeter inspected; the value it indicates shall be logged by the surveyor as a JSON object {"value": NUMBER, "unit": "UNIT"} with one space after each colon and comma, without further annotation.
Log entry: {"value": 8, "unit": "V"}
